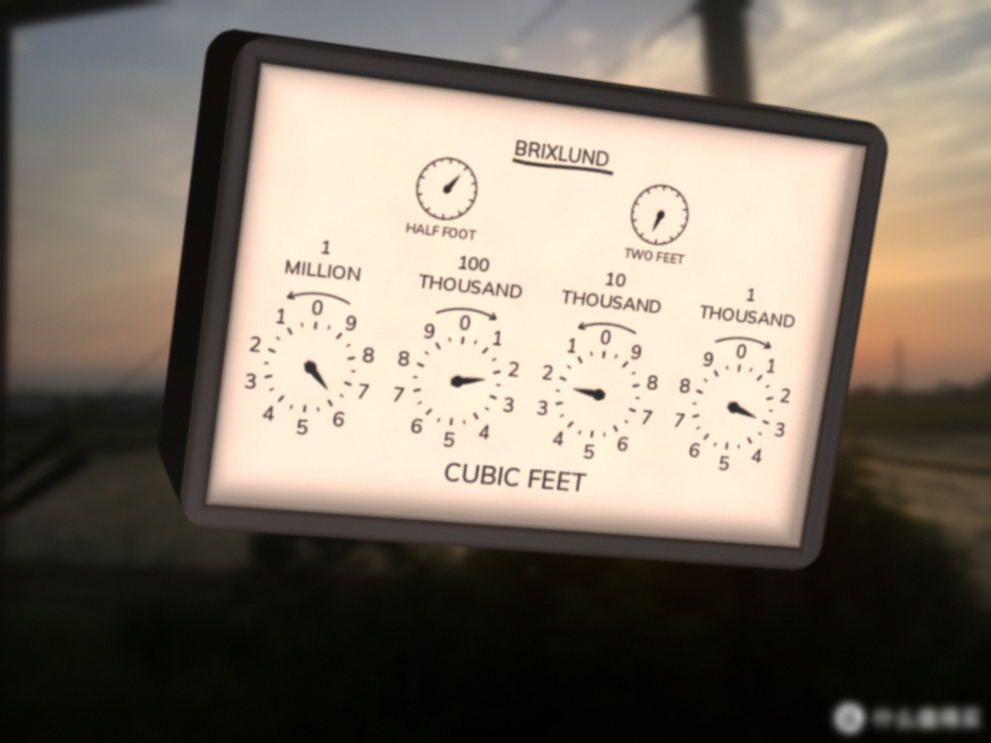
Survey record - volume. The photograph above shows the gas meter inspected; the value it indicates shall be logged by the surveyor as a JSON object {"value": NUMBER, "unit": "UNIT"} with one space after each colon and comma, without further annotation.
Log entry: {"value": 622300, "unit": "ft³"}
